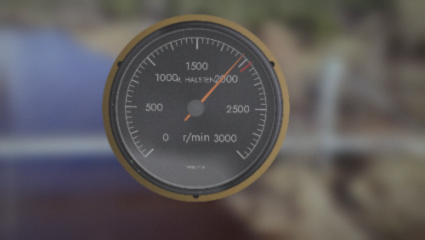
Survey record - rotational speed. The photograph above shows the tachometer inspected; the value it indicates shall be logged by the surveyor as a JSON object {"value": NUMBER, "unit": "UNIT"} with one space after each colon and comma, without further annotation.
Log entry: {"value": 1950, "unit": "rpm"}
